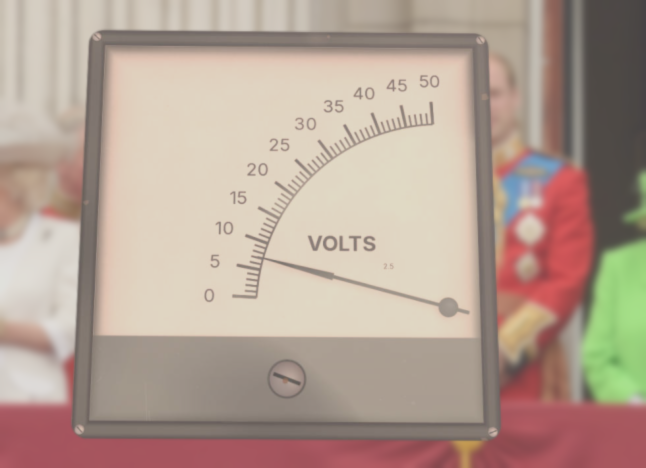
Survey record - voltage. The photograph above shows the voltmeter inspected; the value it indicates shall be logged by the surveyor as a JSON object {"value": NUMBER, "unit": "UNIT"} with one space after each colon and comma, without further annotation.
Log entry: {"value": 7, "unit": "V"}
